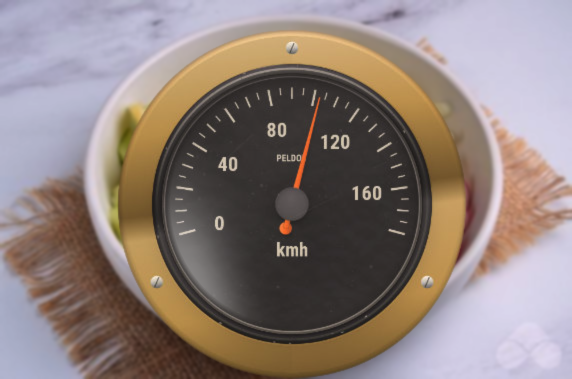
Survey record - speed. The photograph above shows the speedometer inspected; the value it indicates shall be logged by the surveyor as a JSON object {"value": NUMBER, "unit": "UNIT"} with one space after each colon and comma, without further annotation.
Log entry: {"value": 102.5, "unit": "km/h"}
